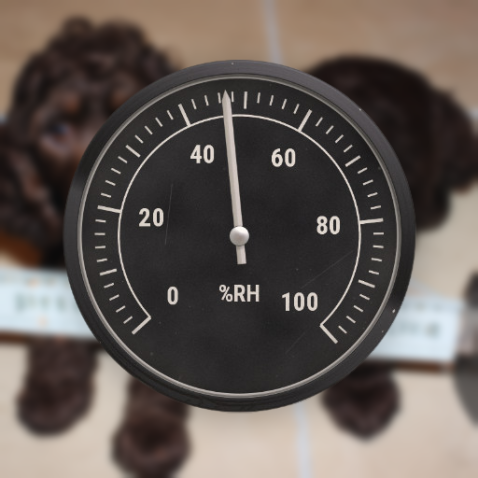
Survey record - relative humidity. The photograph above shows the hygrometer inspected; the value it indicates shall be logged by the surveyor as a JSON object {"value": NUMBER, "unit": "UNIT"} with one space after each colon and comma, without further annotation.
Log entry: {"value": 47, "unit": "%"}
